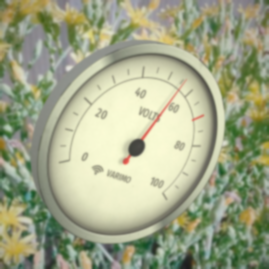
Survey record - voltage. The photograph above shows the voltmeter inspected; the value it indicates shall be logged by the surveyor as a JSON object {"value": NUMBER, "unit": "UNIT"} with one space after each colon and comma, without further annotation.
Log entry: {"value": 55, "unit": "V"}
